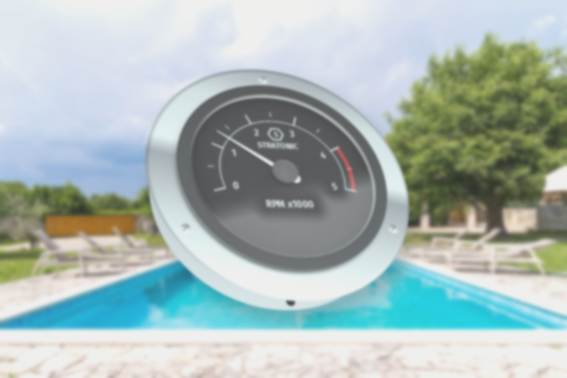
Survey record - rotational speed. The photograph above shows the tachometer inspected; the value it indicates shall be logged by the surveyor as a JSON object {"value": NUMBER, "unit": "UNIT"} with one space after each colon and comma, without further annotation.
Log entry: {"value": 1250, "unit": "rpm"}
